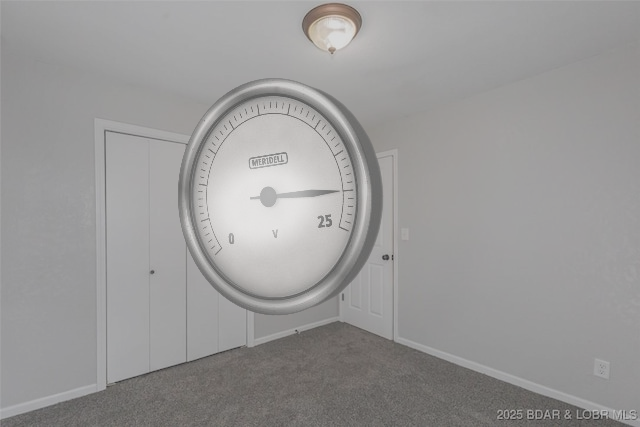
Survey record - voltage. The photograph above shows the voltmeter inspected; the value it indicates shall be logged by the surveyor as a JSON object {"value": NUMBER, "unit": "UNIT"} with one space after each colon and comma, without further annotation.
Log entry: {"value": 22.5, "unit": "V"}
